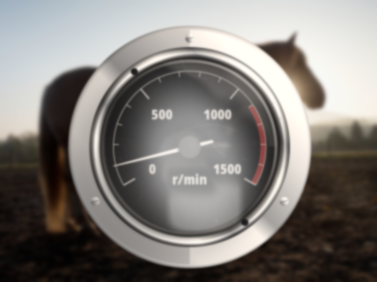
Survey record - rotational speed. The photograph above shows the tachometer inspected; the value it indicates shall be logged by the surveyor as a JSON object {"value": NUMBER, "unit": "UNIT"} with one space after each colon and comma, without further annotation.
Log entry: {"value": 100, "unit": "rpm"}
